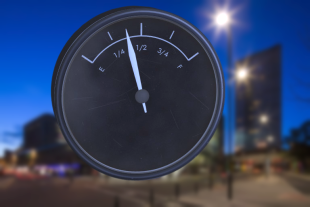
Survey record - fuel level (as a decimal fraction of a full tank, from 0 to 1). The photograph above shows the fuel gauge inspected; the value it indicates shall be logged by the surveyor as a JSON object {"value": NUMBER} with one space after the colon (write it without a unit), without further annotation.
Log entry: {"value": 0.375}
